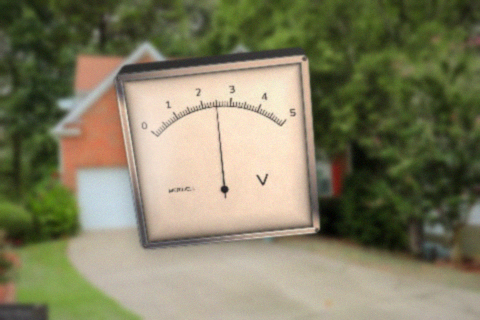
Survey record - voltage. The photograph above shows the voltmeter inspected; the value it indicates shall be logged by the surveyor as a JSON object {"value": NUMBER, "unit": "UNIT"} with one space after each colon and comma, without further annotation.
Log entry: {"value": 2.5, "unit": "V"}
